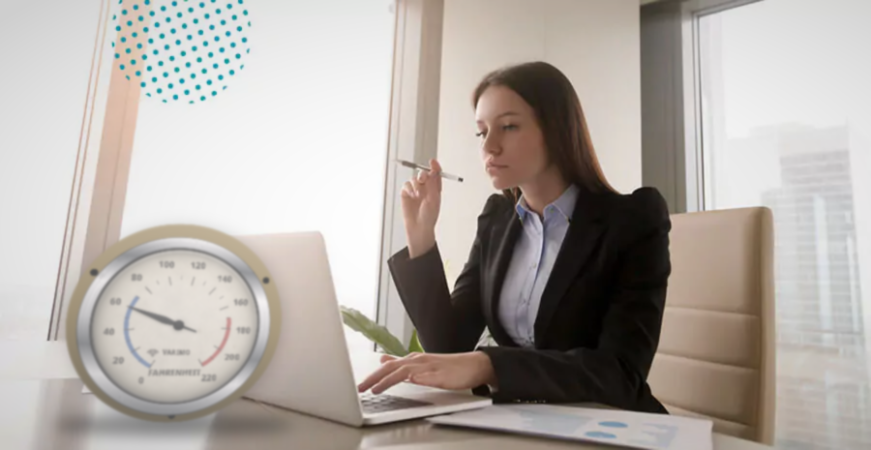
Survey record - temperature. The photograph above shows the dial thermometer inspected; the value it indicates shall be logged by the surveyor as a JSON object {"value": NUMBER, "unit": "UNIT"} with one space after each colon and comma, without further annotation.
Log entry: {"value": 60, "unit": "°F"}
